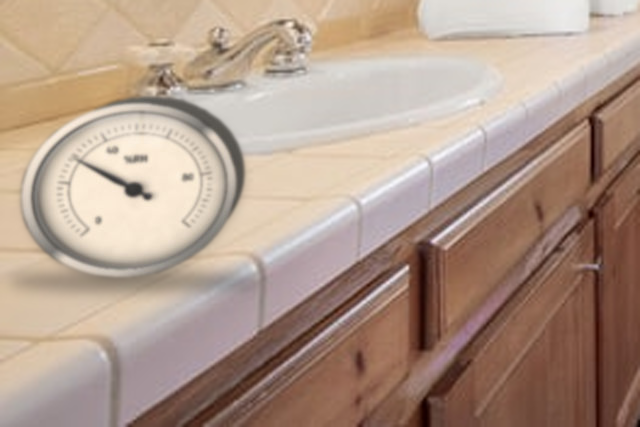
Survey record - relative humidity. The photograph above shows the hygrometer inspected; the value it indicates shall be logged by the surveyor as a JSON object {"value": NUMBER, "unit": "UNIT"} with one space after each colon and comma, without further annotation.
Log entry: {"value": 30, "unit": "%"}
